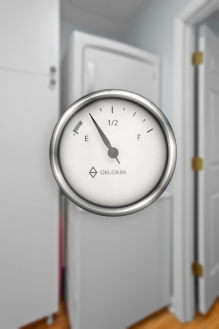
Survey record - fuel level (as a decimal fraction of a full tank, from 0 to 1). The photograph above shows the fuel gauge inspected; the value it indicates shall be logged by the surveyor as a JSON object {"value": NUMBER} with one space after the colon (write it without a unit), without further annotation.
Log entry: {"value": 0.25}
